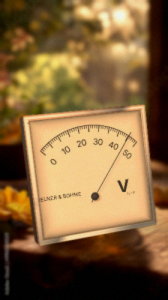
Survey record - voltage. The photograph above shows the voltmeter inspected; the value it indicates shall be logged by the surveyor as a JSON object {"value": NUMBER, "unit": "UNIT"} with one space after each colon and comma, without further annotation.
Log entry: {"value": 45, "unit": "V"}
